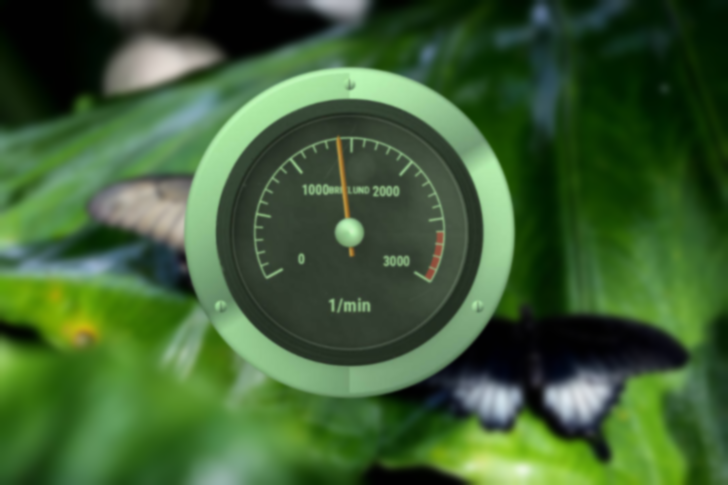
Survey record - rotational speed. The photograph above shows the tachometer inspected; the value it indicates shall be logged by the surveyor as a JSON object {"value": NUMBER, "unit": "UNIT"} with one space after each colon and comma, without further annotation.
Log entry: {"value": 1400, "unit": "rpm"}
